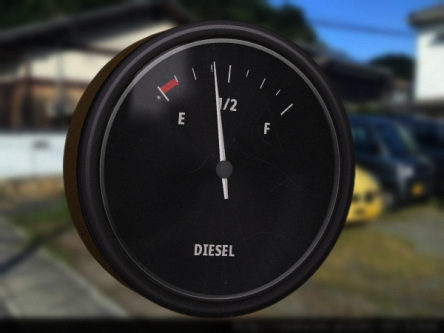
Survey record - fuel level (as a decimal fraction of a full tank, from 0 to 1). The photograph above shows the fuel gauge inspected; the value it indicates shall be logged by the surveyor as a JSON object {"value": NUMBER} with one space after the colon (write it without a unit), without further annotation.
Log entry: {"value": 0.375}
